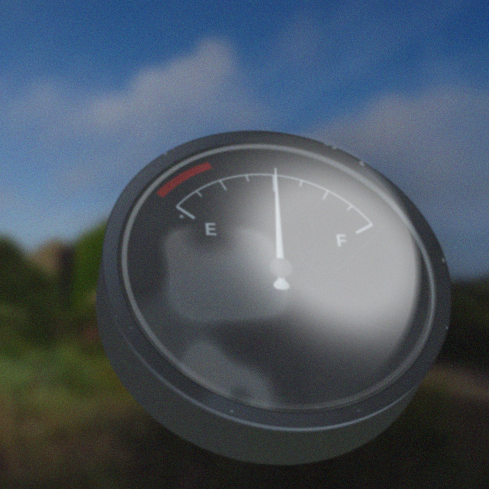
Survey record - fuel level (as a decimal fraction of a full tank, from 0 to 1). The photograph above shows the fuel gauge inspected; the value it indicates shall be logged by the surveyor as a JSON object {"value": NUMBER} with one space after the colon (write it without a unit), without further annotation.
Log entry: {"value": 0.5}
